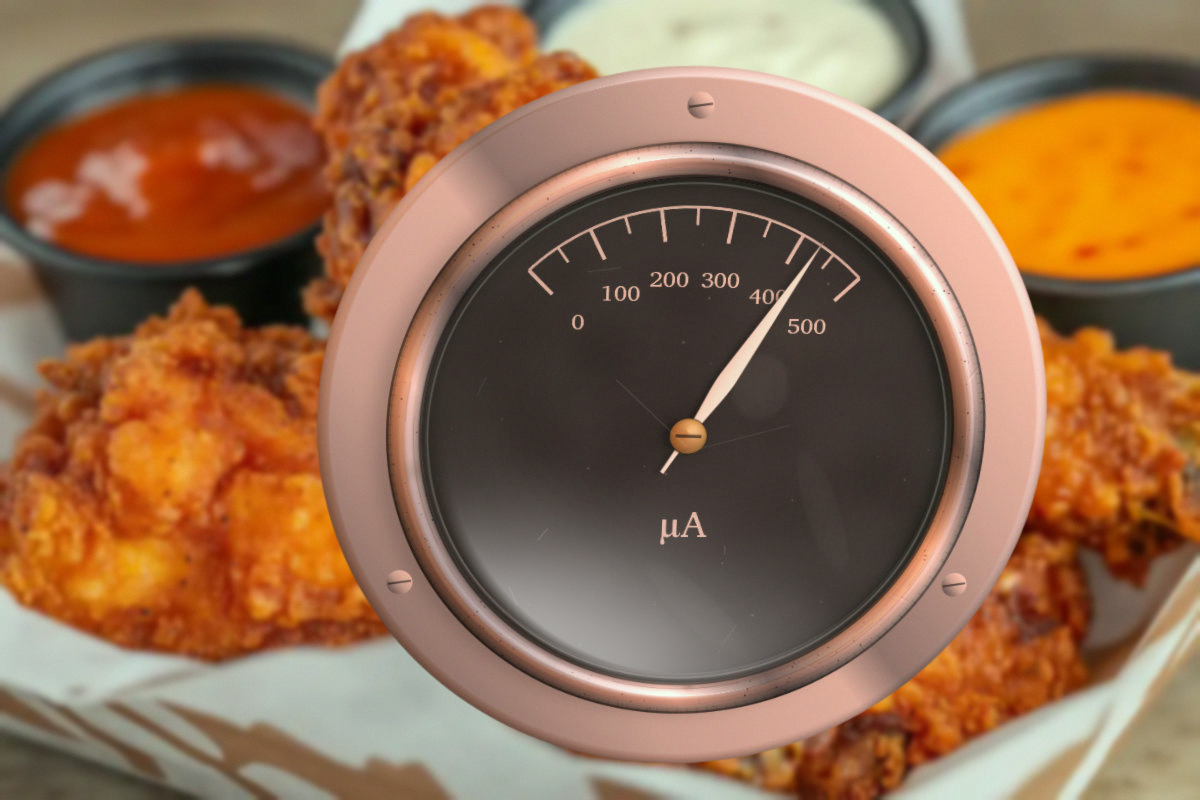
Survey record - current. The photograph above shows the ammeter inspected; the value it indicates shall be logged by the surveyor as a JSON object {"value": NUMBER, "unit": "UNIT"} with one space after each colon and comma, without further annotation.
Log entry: {"value": 425, "unit": "µA"}
